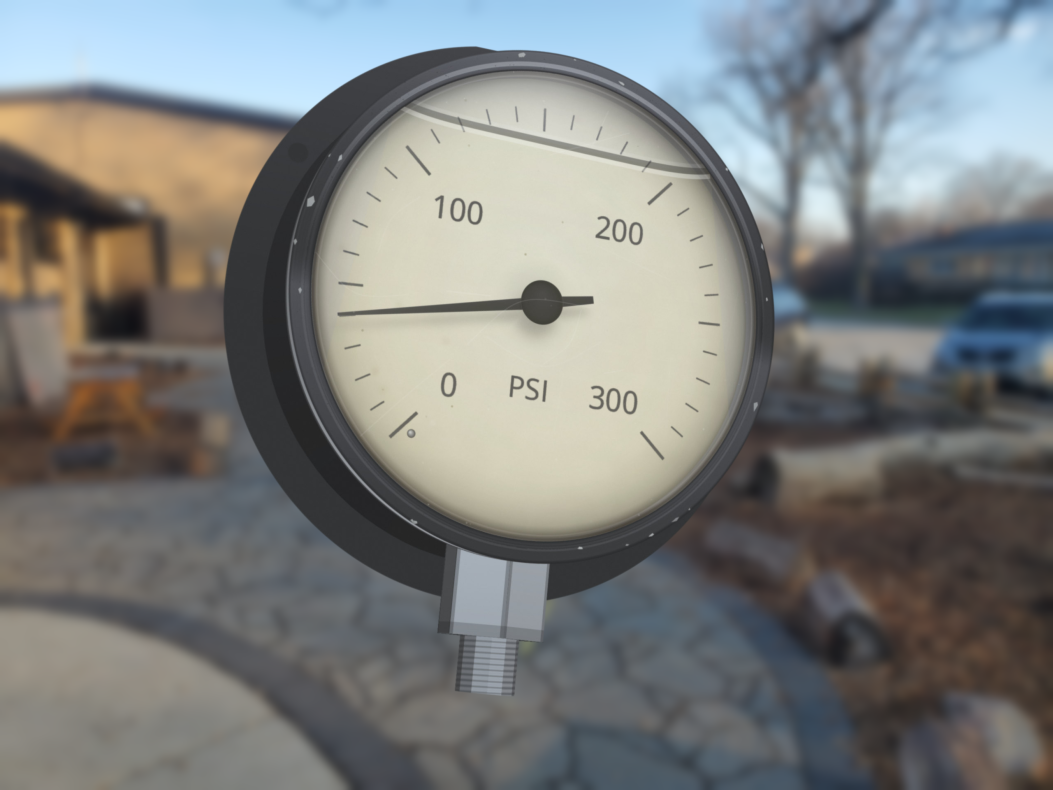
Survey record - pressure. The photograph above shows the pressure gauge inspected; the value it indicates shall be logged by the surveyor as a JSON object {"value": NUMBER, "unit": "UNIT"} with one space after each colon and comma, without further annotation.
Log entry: {"value": 40, "unit": "psi"}
